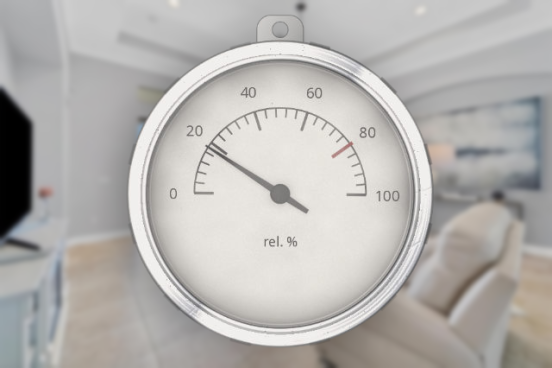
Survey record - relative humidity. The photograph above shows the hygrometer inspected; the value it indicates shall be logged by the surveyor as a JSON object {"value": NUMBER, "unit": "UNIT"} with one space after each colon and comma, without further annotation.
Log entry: {"value": 18, "unit": "%"}
